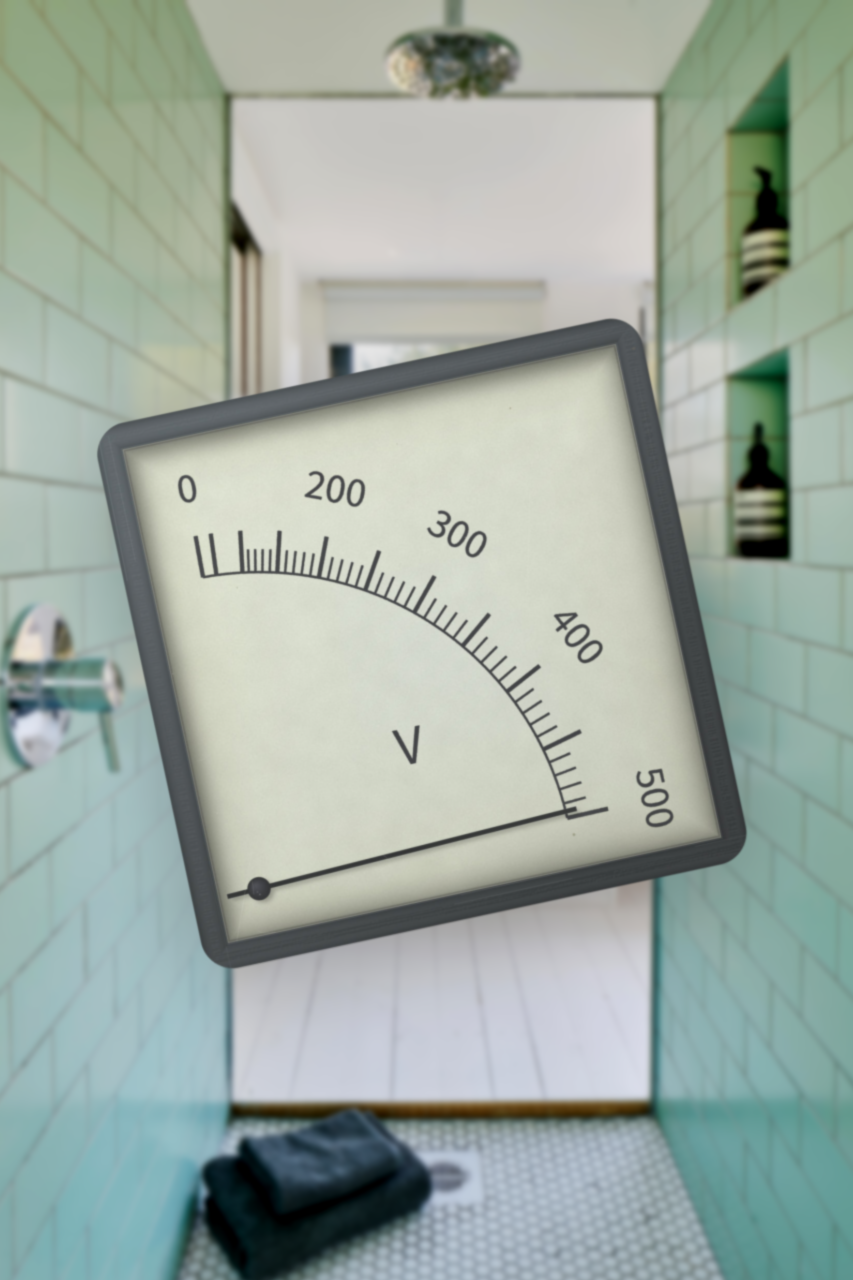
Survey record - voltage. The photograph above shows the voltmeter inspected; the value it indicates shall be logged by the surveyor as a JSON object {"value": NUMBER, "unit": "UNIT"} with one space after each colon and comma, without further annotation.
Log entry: {"value": 495, "unit": "V"}
